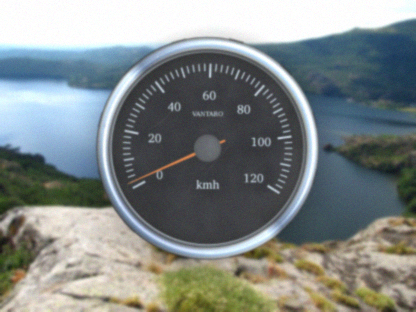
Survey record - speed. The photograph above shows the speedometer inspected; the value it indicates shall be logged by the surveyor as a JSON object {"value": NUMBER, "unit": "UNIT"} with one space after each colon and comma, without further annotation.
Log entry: {"value": 2, "unit": "km/h"}
